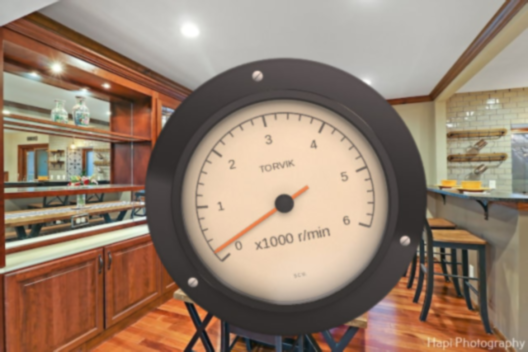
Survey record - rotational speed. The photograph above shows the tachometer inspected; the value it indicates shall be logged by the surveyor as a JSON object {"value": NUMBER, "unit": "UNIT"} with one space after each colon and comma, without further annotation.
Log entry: {"value": 200, "unit": "rpm"}
